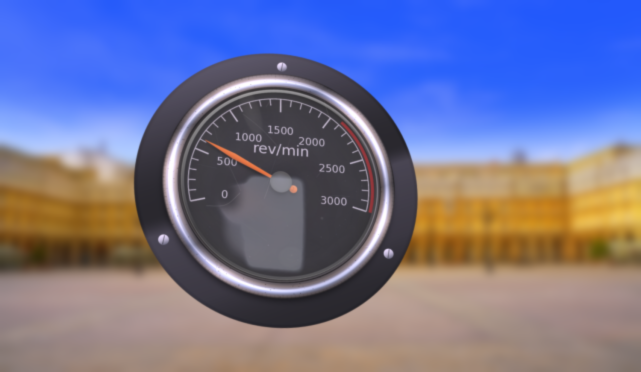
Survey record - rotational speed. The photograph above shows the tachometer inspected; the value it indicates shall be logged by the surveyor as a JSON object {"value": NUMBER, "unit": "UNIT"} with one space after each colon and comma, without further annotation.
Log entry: {"value": 600, "unit": "rpm"}
